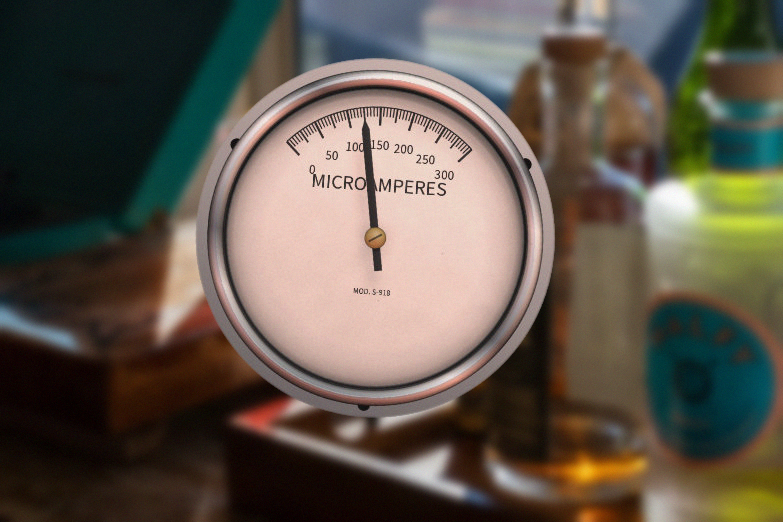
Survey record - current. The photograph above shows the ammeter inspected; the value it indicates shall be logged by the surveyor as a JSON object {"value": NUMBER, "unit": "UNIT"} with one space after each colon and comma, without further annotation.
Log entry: {"value": 125, "unit": "µA"}
